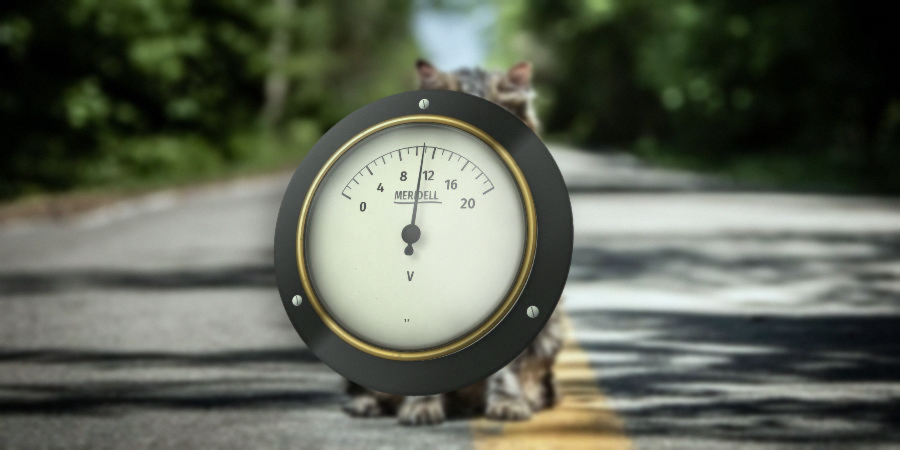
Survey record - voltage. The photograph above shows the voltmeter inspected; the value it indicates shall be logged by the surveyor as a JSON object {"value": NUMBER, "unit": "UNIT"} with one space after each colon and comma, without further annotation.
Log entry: {"value": 11, "unit": "V"}
